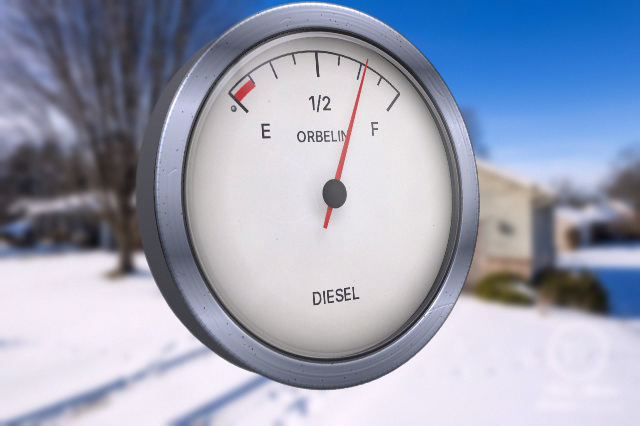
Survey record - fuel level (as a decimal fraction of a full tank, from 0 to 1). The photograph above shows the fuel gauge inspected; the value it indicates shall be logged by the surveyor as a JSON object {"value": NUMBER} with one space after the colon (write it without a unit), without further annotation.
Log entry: {"value": 0.75}
